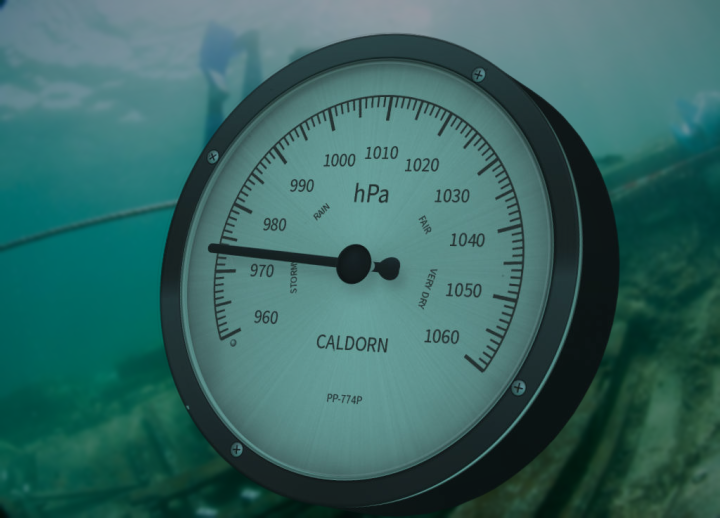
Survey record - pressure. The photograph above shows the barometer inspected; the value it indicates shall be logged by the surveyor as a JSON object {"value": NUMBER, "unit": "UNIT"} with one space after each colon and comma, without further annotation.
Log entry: {"value": 973, "unit": "hPa"}
